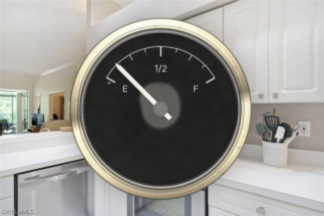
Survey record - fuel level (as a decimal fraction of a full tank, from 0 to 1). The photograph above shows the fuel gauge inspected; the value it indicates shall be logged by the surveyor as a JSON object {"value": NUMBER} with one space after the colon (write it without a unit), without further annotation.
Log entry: {"value": 0.125}
